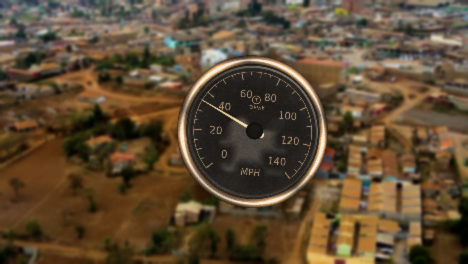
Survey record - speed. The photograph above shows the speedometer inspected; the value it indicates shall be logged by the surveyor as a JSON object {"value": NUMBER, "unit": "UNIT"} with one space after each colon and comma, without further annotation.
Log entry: {"value": 35, "unit": "mph"}
